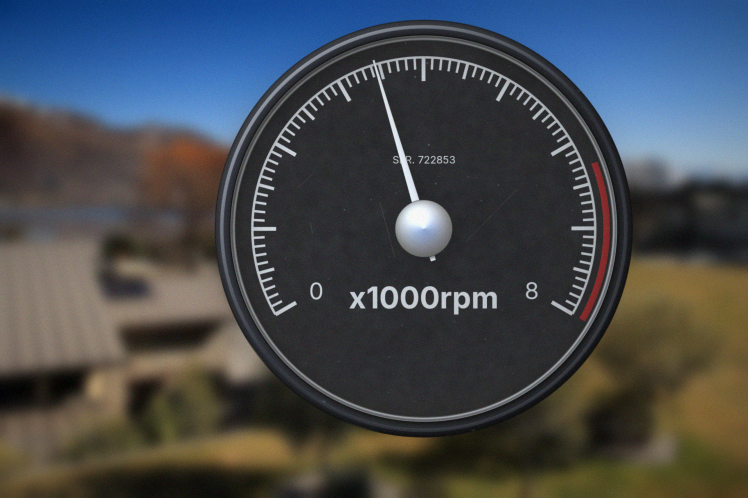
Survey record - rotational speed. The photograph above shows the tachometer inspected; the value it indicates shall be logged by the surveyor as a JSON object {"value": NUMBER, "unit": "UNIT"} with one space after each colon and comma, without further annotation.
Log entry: {"value": 3450, "unit": "rpm"}
